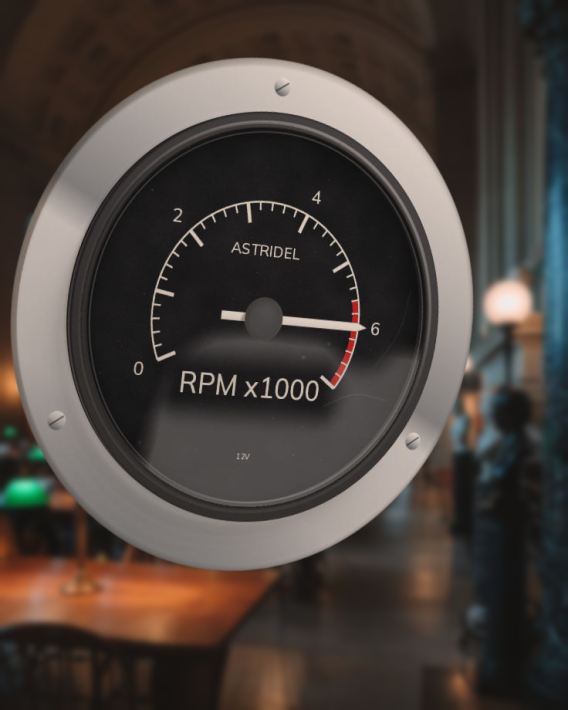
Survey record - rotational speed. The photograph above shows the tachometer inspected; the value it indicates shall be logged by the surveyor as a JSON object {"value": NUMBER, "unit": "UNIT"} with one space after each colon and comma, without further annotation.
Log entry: {"value": 6000, "unit": "rpm"}
